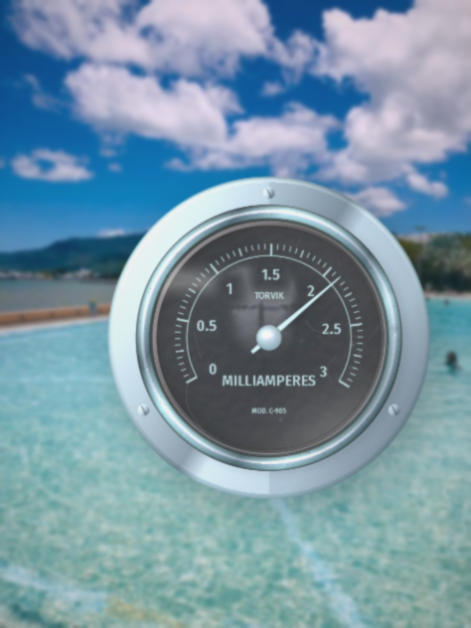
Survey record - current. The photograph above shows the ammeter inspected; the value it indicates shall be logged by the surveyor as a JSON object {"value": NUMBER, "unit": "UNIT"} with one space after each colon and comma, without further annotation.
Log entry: {"value": 2.1, "unit": "mA"}
